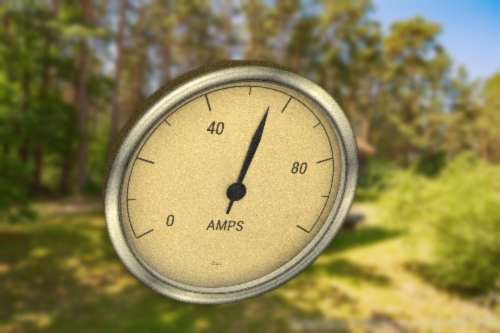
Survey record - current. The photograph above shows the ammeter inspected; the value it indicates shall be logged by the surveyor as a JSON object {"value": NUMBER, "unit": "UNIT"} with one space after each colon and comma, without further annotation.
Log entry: {"value": 55, "unit": "A"}
